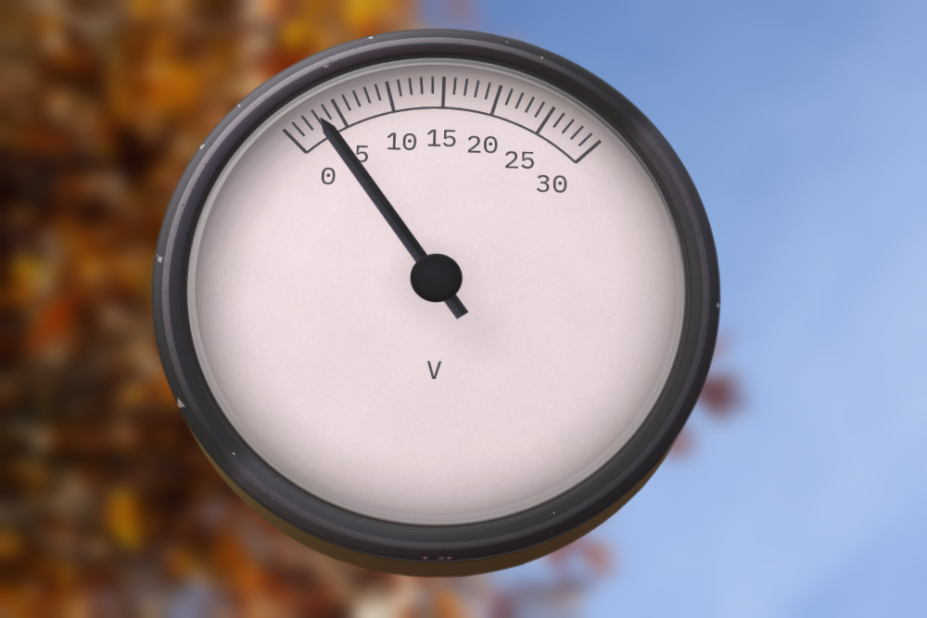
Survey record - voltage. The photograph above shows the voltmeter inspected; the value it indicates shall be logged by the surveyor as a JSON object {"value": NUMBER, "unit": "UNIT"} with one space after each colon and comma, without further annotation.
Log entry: {"value": 3, "unit": "V"}
